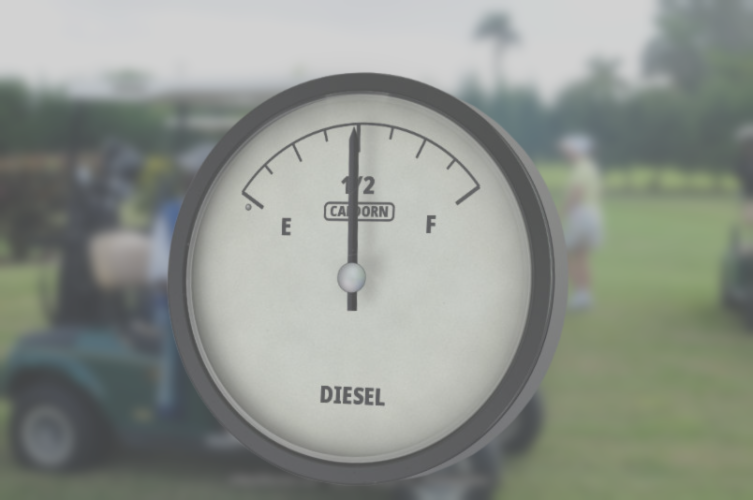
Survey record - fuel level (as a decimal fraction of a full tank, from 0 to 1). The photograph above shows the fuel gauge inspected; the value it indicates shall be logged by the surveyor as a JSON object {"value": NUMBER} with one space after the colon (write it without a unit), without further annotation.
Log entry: {"value": 0.5}
